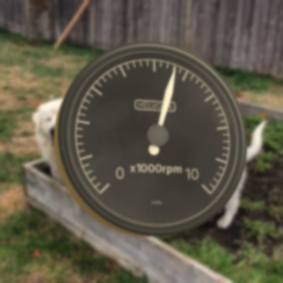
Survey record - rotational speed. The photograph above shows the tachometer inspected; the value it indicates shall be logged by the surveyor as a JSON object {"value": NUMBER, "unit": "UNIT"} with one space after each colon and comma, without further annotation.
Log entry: {"value": 5600, "unit": "rpm"}
